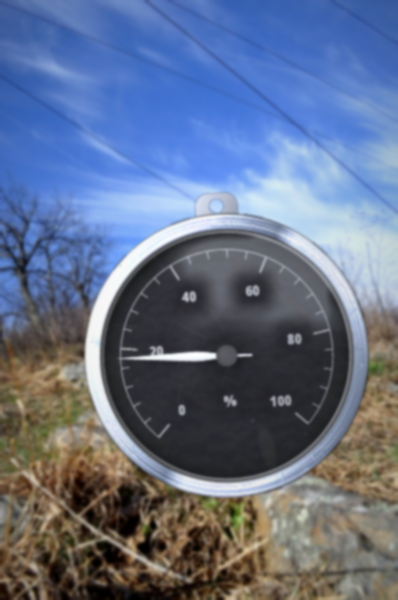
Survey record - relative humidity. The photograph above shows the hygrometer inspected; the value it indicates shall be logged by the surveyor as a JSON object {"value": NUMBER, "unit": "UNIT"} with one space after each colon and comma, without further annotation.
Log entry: {"value": 18, "unit": "%"}
